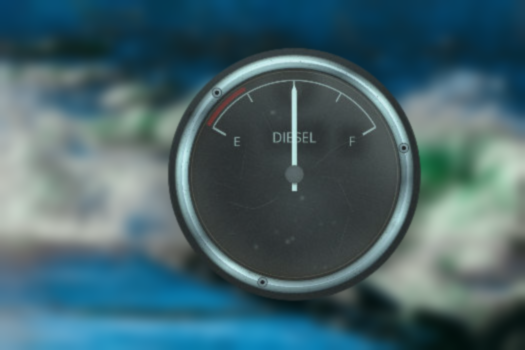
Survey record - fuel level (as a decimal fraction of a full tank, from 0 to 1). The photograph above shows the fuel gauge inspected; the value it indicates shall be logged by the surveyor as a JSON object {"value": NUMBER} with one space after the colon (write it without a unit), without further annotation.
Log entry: {"value": 0.5}
